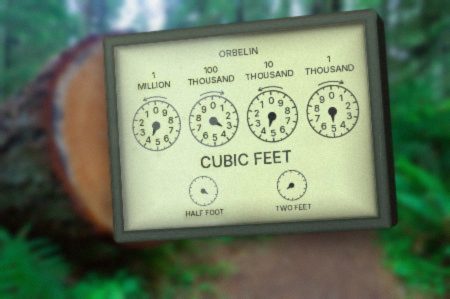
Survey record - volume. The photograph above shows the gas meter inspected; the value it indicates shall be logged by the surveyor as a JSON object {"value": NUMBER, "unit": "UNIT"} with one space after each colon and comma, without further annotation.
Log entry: {"value": 434500, "unit": "ft³"}
